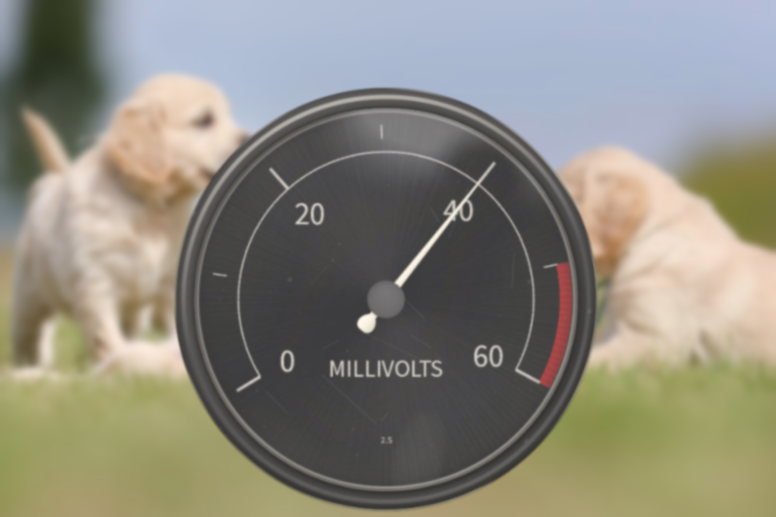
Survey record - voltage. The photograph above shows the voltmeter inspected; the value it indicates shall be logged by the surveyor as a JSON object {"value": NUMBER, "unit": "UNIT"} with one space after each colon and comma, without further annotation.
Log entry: {"value": 40, "unit": "mV"}
